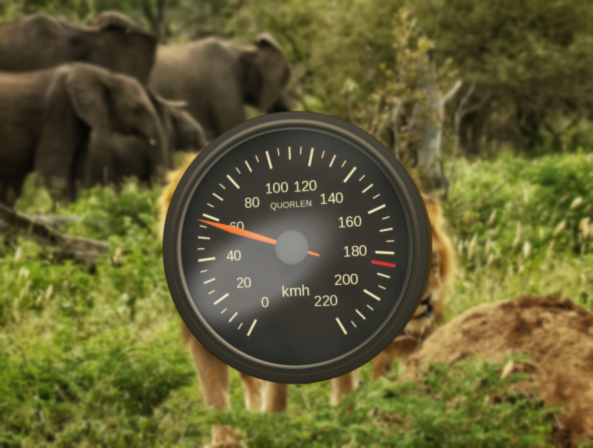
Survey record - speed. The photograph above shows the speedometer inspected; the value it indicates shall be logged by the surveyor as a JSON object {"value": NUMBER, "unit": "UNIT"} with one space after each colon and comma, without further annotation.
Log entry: {"value": 57.5, "unit": "km/h"}
